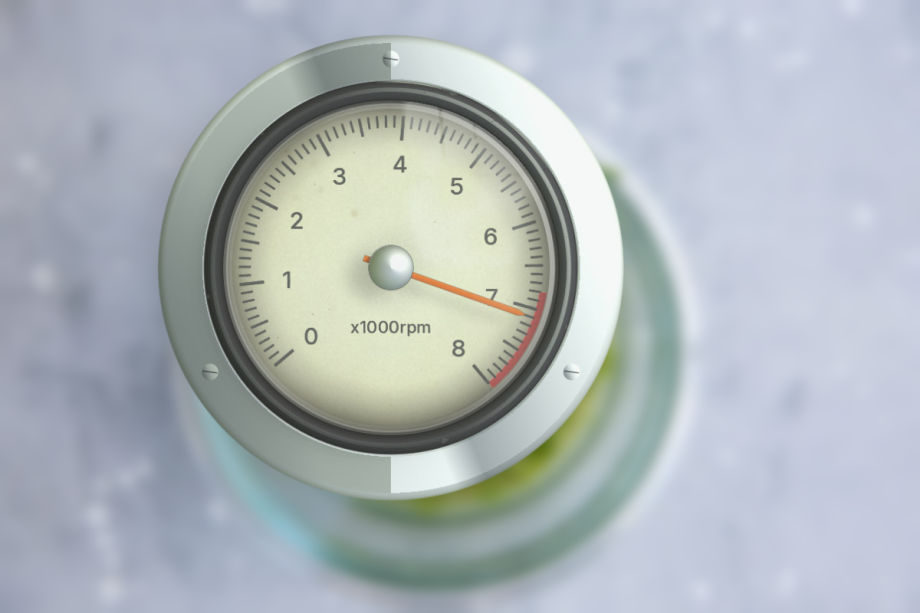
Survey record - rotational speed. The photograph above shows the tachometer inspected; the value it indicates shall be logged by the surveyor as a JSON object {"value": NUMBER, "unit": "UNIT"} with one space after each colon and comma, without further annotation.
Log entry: {"value": 7100, "unit": "rpm"}
